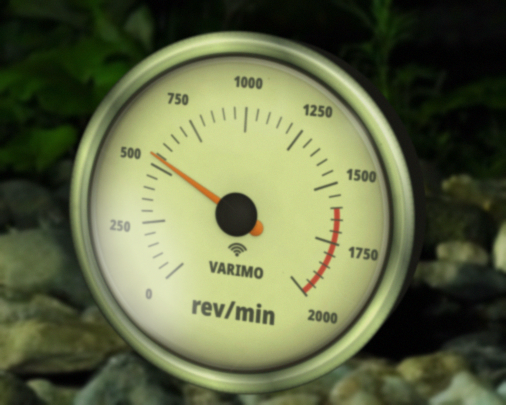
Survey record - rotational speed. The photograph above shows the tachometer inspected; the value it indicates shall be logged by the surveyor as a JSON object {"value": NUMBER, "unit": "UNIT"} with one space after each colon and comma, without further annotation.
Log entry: {"value": 550, "unit": "rpm"}
